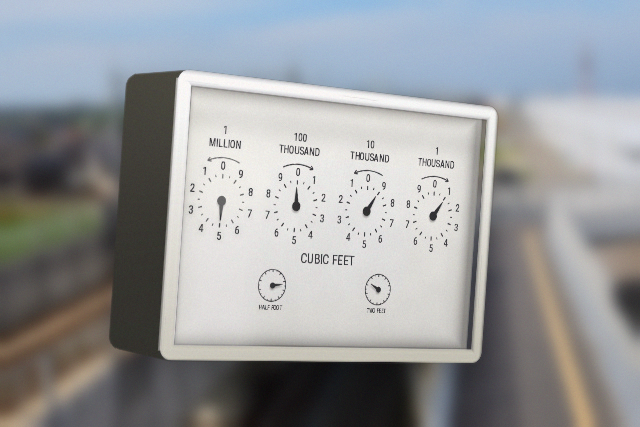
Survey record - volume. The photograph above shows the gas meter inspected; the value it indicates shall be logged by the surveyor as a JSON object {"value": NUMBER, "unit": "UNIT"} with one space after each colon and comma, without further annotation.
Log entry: {"value": 499100, "unit": "ft³"}
